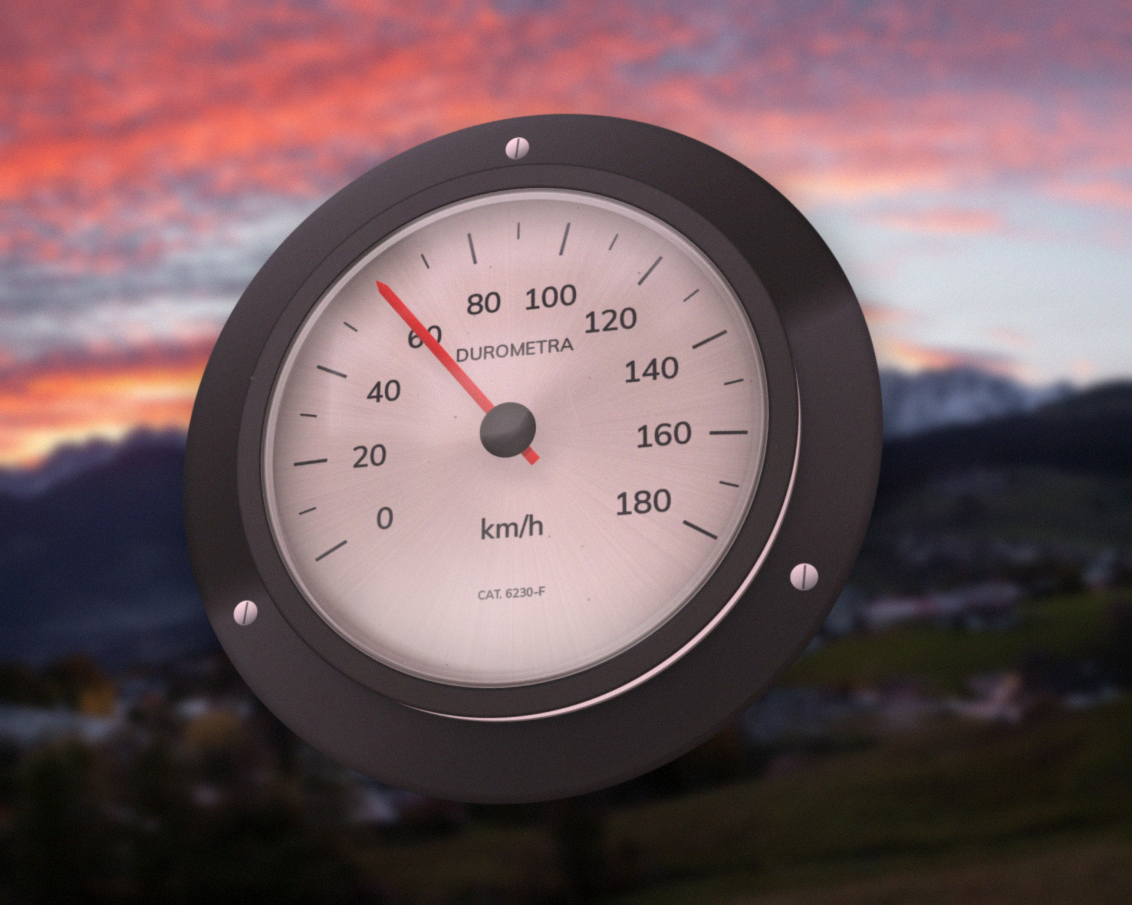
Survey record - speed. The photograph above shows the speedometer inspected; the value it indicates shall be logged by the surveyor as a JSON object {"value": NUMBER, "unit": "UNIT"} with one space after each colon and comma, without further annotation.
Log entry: {"value": 60, "unit": "km/h"}
